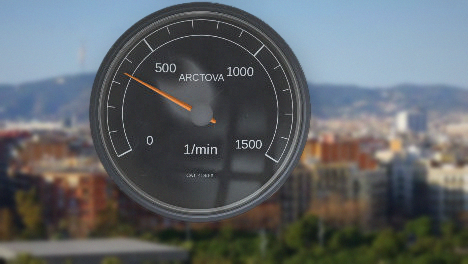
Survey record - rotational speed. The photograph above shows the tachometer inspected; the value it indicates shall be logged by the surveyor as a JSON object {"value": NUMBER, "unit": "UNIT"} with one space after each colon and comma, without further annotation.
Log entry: {"value": 350, "unit": "rpm"}
